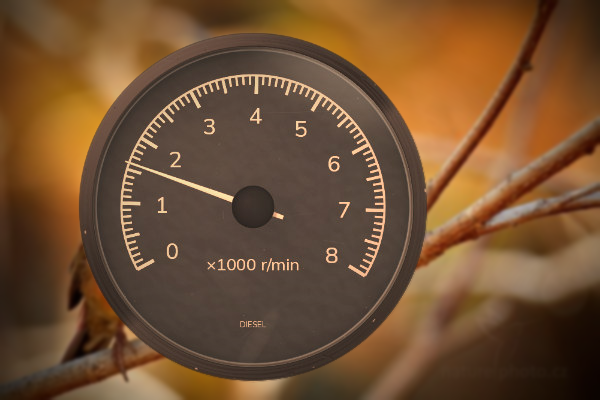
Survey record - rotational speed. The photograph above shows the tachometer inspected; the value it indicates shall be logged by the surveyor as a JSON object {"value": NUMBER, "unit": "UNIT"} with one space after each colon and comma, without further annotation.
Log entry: {"value": 1600, "unit": "rpm"}
